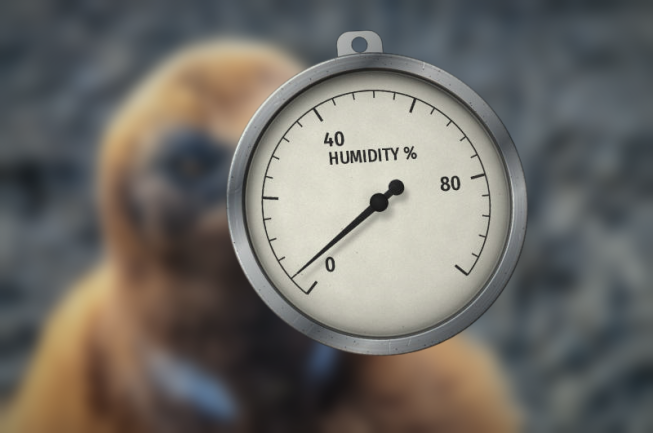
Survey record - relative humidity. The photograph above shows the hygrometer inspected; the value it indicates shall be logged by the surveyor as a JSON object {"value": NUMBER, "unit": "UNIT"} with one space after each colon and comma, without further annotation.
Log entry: {"value": 4, "unit": "%"}
